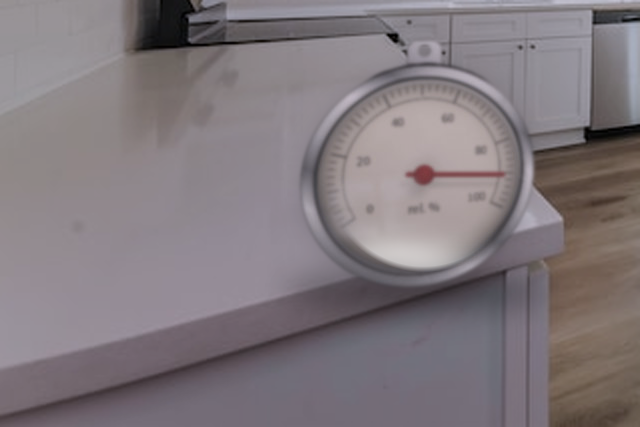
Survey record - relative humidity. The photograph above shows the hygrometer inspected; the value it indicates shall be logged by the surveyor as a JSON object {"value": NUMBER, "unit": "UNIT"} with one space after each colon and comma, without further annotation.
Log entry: {"value": 90, "unit": "%"}
